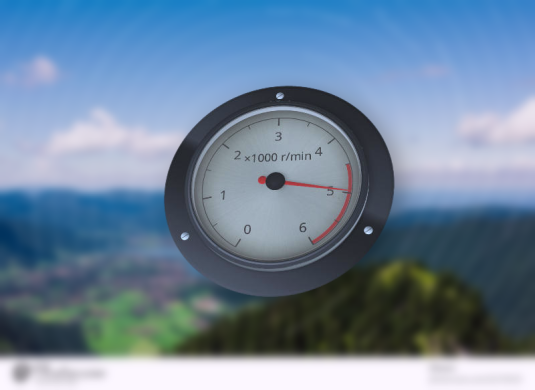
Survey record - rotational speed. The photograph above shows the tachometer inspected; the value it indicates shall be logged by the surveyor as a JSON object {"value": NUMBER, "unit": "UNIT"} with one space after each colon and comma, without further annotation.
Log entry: {"value": 5000, "unit": "rpm"}
